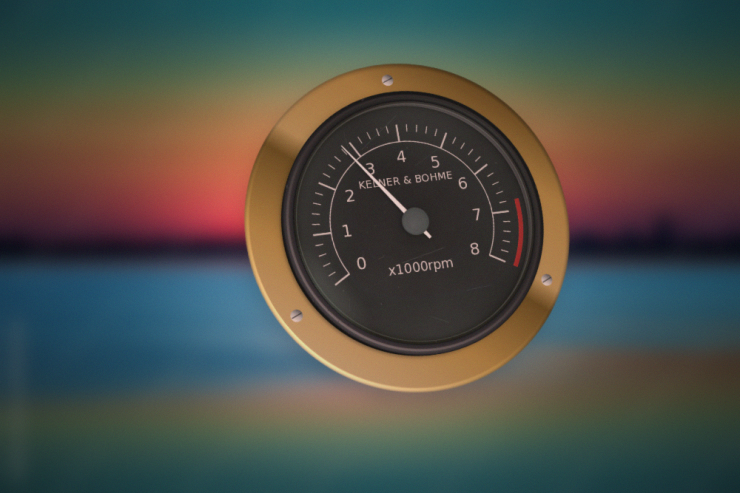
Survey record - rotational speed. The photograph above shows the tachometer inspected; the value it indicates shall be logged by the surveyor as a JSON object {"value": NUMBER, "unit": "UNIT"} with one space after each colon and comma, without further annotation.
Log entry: {"value": 2800, "unit": "rpm"}
